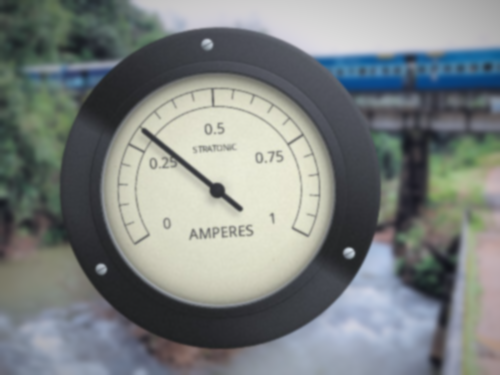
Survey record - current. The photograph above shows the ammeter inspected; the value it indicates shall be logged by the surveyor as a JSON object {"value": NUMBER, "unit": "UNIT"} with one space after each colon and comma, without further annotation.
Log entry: {"value": 0.3, "unit": "A"}
